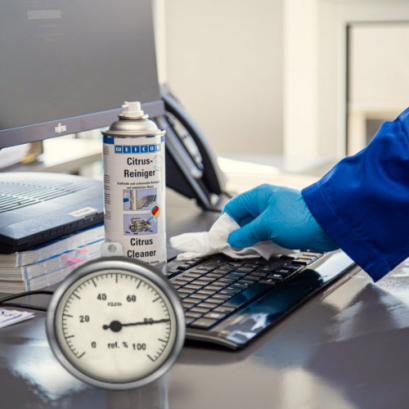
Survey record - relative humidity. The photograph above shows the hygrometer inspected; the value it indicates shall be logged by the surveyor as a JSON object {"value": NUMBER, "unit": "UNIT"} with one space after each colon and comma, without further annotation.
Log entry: {"value": 80, "unit": "%"}
